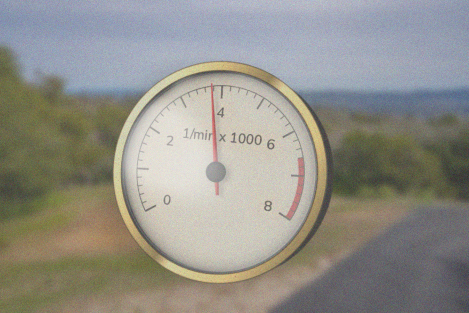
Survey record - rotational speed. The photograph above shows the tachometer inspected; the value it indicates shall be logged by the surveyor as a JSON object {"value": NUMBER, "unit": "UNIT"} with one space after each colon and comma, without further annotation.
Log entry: {"value": 3800, "unit": "rpm"}
